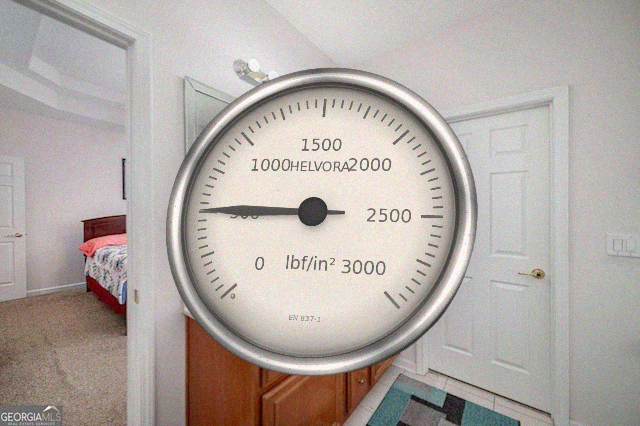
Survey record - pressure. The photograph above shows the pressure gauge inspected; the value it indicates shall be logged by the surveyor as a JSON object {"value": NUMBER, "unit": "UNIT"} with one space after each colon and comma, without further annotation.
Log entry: {"value": 500, "unit": "psi"}
